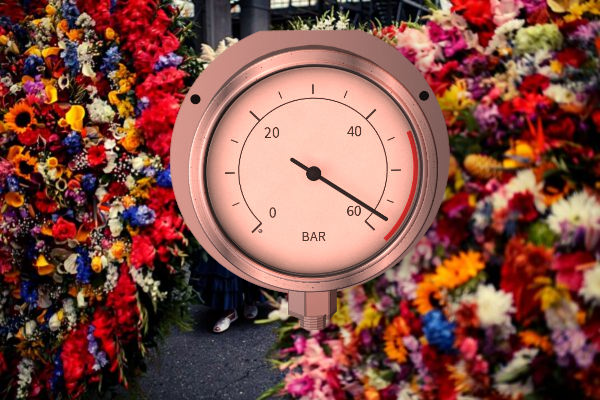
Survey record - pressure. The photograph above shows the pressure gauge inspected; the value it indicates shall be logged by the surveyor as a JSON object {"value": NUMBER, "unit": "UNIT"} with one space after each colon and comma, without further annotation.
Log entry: {"value": 57.5, "unit": "bar"}
